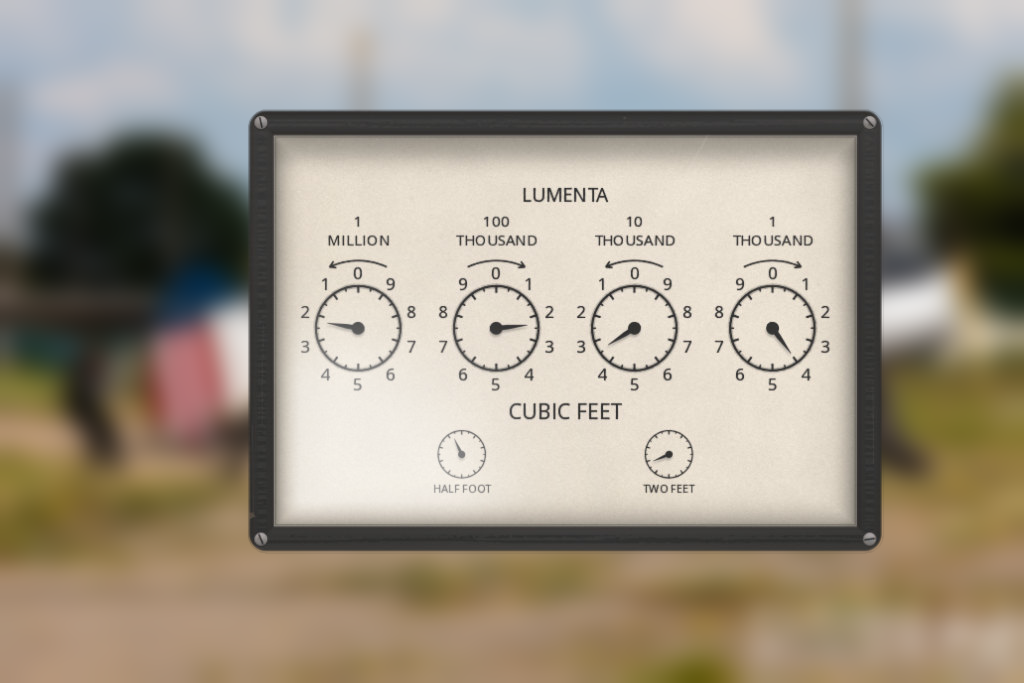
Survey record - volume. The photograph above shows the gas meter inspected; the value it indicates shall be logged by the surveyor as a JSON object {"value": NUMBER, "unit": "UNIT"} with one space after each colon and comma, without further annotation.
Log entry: {"value": 223400, "unit": "ft³"}
